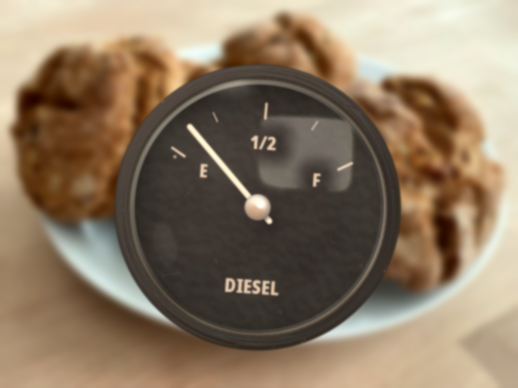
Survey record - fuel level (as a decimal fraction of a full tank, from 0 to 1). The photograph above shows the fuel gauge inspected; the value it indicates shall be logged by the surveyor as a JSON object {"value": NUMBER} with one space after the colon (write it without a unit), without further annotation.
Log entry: {"value": 0.125}
